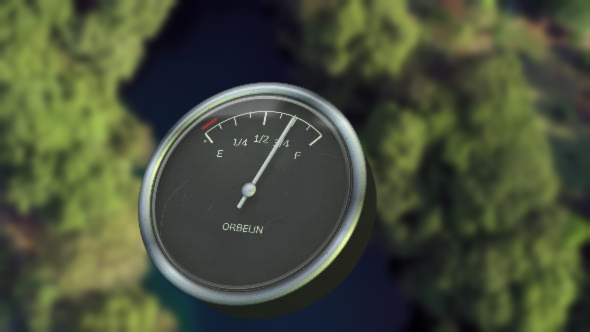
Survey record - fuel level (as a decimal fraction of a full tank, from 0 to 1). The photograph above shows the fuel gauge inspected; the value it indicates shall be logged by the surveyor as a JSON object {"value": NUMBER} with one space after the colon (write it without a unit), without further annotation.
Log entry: {"value": 0.75}
